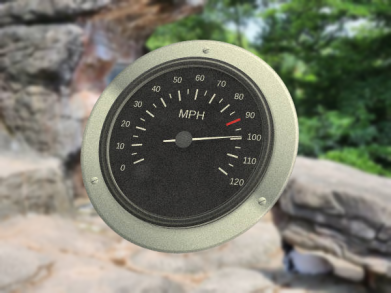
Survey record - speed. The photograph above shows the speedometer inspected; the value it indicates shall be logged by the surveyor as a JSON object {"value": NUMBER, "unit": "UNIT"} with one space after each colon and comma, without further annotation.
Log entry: {"value": 100, "unit": "mph"}
